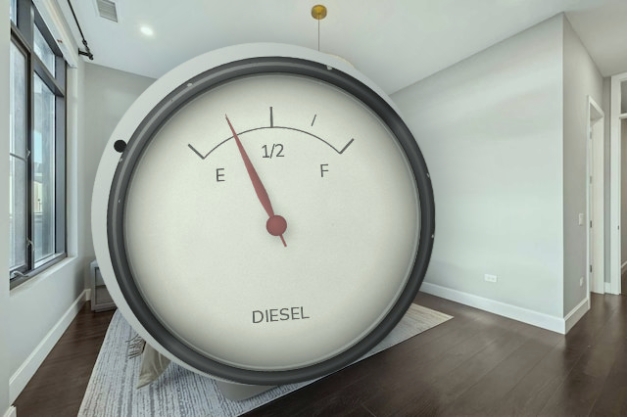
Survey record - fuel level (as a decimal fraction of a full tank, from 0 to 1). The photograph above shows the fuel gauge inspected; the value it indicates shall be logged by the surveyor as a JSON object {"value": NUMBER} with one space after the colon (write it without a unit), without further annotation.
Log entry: {"value": 0.25}
